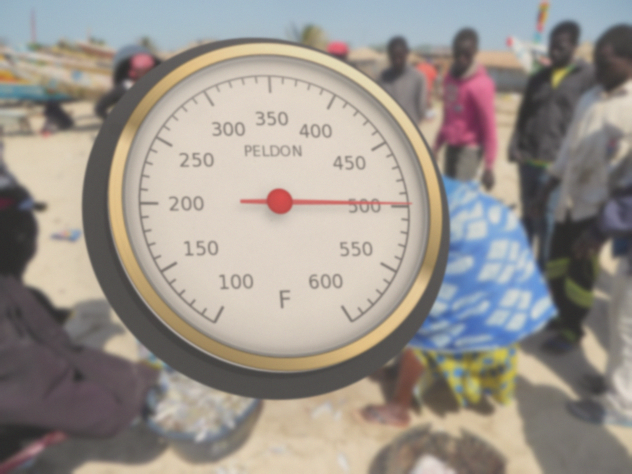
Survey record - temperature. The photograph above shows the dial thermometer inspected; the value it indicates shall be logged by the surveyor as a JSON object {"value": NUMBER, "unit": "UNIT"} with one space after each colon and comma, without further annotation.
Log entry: {"value": 500, "unit": "°F"}
